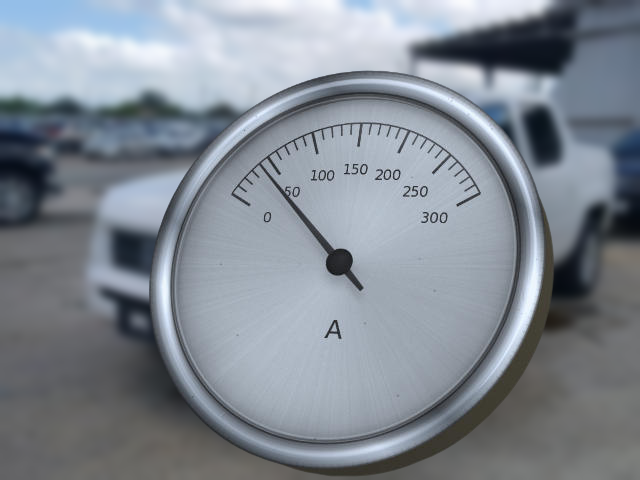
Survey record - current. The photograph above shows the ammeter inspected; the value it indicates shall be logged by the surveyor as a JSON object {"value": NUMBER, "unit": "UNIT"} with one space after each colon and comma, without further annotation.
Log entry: {"value": 40, "unit": "A"}
